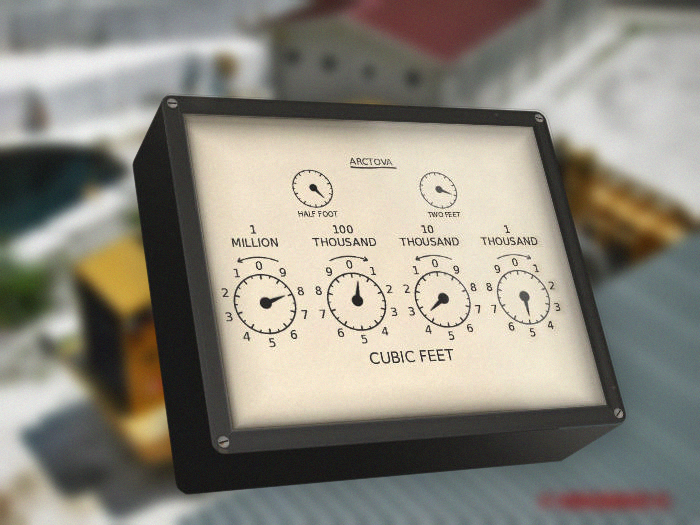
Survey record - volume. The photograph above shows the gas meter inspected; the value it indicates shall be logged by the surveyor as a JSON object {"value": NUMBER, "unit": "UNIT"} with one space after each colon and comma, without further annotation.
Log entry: {"value": 803500, "unit": "ft³"}
